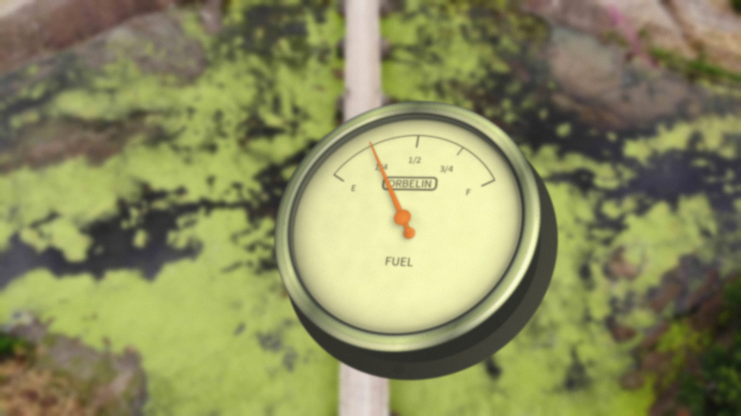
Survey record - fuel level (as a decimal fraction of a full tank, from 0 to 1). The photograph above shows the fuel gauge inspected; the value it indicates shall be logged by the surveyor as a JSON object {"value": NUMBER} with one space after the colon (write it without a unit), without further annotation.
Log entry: {"value": 0.25}
